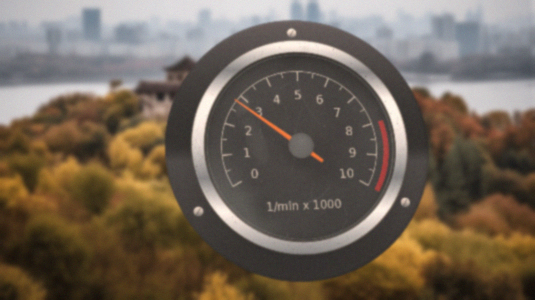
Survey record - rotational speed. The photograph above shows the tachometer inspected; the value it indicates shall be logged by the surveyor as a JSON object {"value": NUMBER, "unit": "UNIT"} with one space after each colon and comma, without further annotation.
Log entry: {"value": 2750, "unit": "rpm"}
